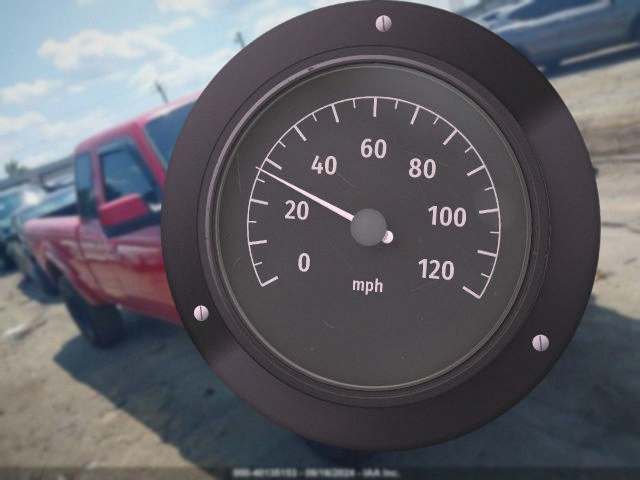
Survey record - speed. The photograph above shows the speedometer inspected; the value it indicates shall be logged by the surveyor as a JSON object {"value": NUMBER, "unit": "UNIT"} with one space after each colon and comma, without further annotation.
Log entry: {"value": 27.5, "unit": "mph"}
